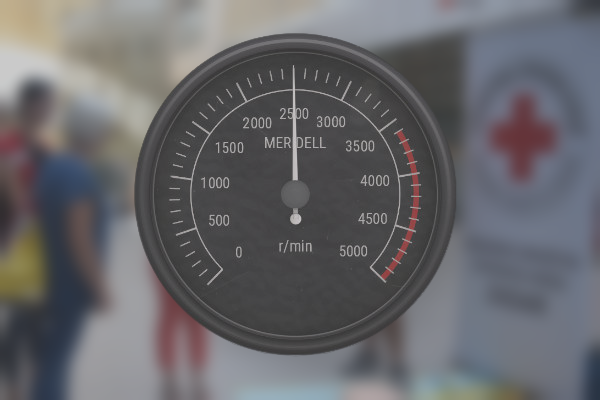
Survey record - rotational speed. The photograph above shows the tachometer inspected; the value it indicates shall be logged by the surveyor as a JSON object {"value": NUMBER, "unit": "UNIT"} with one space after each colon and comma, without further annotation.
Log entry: {"value": 2500, "unit": "rpm"}
